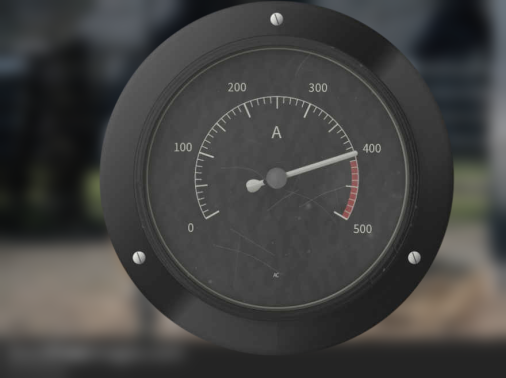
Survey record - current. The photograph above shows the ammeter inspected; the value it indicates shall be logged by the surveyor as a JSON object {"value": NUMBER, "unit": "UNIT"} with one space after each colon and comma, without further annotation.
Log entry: {"value": 400, "unit": "A"}
